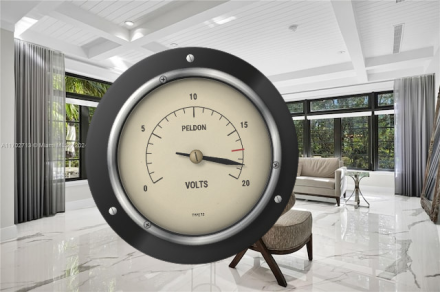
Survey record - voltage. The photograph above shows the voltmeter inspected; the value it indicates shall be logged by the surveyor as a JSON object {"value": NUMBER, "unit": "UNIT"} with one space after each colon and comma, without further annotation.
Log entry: {"value": 18.5, "unit": "V"}
